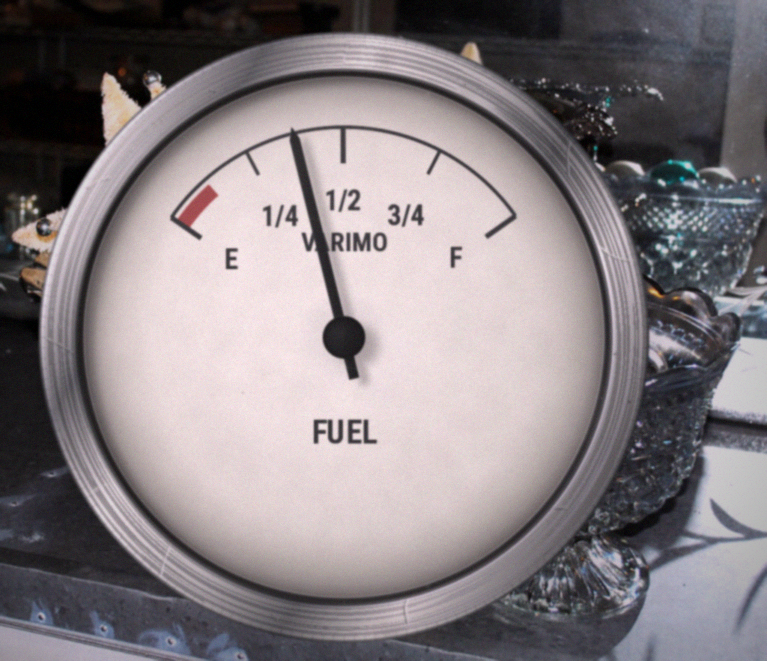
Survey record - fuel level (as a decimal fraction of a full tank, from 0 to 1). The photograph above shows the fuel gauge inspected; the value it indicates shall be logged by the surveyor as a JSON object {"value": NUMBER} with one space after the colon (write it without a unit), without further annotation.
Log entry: {"value": 0.375}
